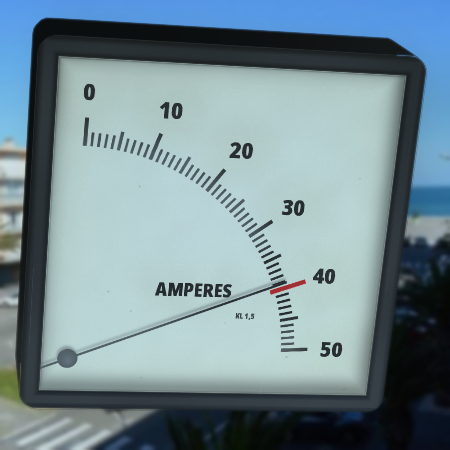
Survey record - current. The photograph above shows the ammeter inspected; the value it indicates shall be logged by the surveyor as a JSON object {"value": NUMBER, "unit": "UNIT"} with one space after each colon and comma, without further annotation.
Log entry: {"value": 39, "unit": "A"}
